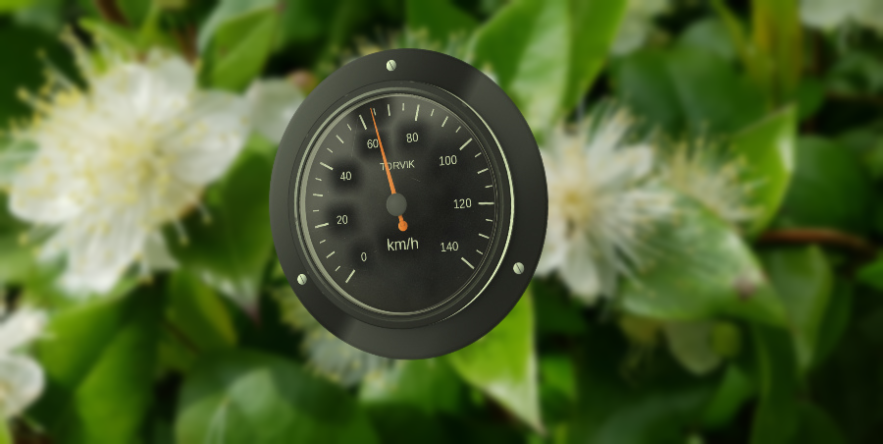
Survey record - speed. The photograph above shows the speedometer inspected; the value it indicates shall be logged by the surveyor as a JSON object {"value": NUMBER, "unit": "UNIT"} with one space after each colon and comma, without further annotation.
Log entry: {"value": 65, "unit": "km/h"}
